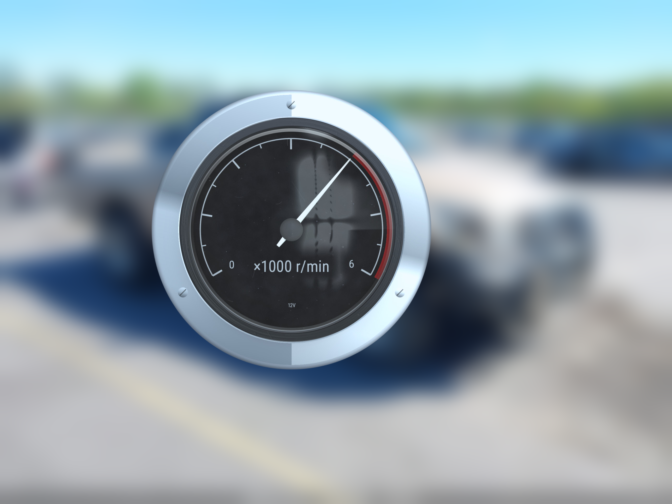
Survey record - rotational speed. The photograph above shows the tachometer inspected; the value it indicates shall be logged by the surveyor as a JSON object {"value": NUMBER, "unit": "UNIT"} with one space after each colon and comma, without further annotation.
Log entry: {"value": 4000, "unit": "rpm"}
